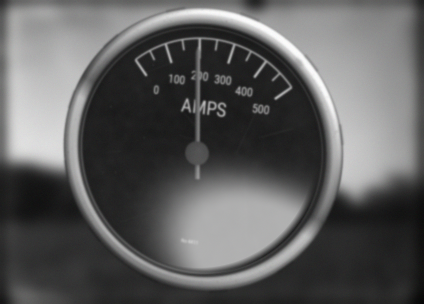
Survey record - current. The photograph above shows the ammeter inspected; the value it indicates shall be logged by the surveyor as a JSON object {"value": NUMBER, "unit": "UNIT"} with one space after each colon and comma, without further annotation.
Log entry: {"value": 200, "unit": "A"}
